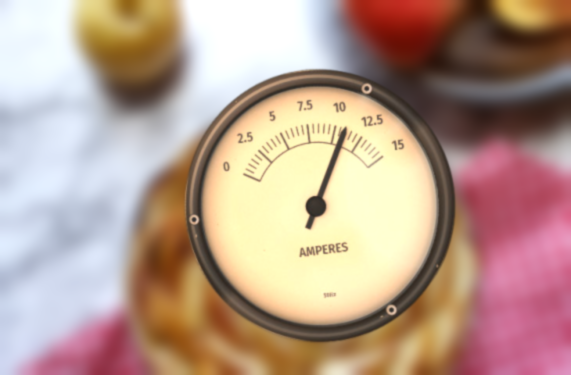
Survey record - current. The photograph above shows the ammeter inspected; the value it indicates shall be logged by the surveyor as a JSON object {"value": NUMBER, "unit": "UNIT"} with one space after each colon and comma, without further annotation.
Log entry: {"value": 11, "unit": "A"}
